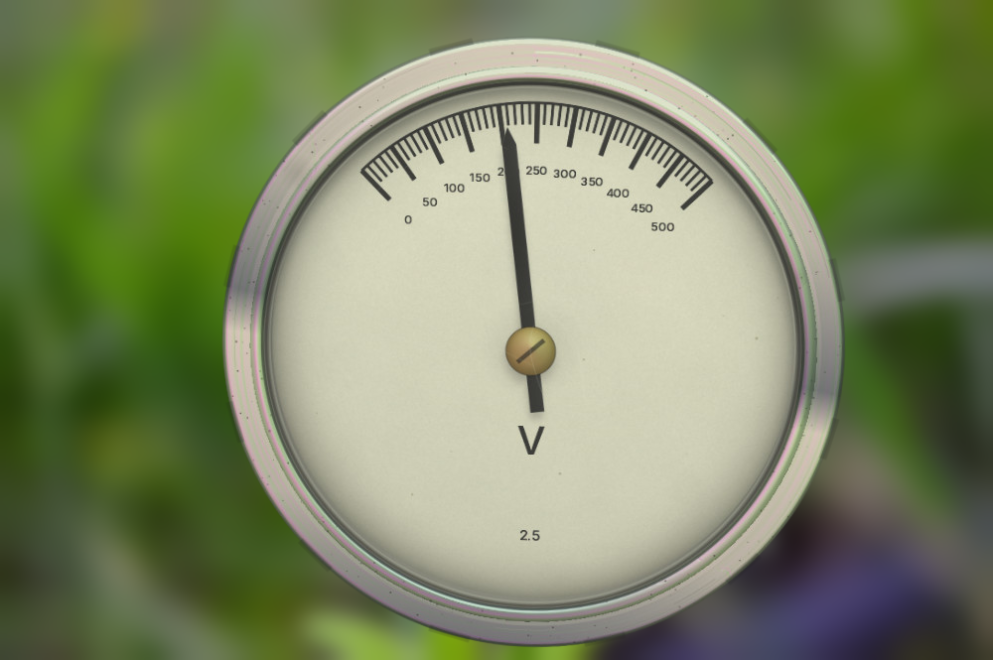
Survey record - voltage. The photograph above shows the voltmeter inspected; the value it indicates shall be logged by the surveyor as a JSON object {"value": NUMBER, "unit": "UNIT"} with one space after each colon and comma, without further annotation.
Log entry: {"value": 210, "unit": "V"}
